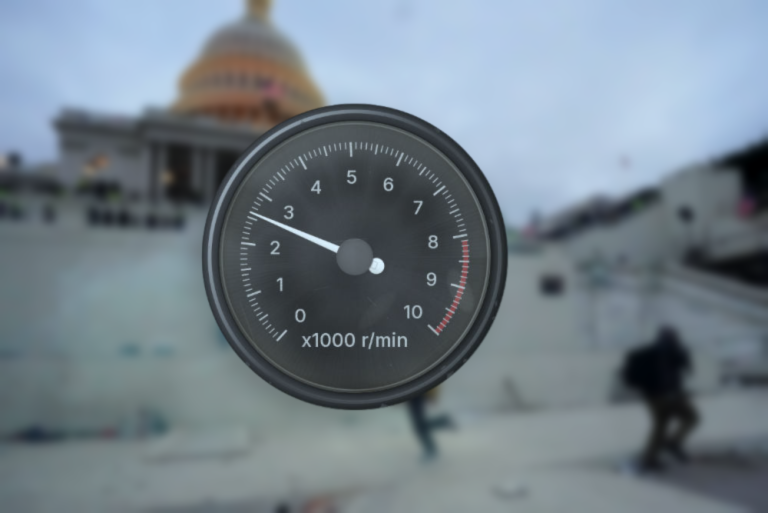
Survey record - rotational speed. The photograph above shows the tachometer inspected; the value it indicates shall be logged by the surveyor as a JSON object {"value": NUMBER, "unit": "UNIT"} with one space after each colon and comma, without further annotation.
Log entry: {"value": 2600, "unit": "rpm"}
